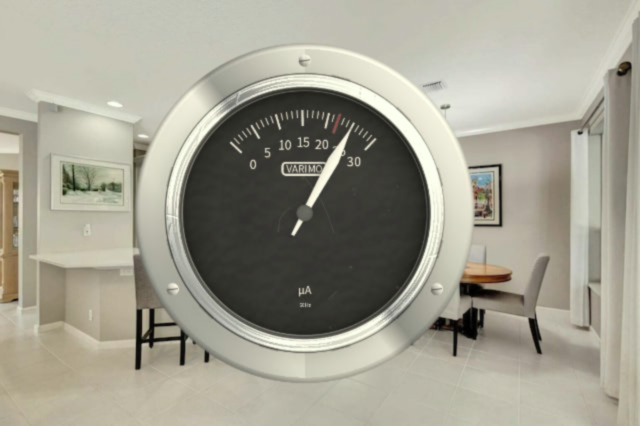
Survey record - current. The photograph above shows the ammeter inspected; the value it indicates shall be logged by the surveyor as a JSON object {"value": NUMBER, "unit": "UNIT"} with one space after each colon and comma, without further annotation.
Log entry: {"value": 25, "unit": "µA"}
